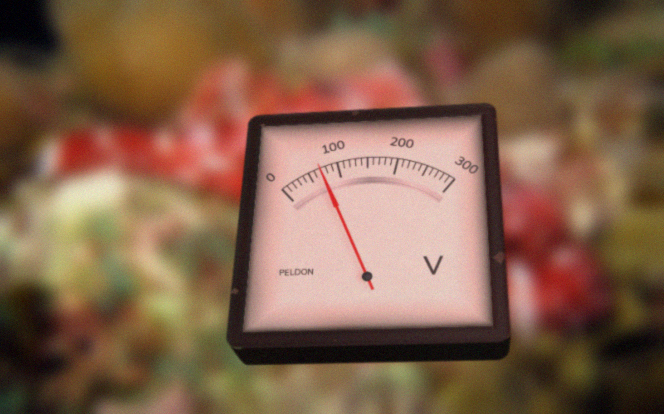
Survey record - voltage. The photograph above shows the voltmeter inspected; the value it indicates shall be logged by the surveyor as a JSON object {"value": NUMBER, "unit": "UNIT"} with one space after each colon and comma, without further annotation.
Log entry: {"value": 70, "unit": "V"}
